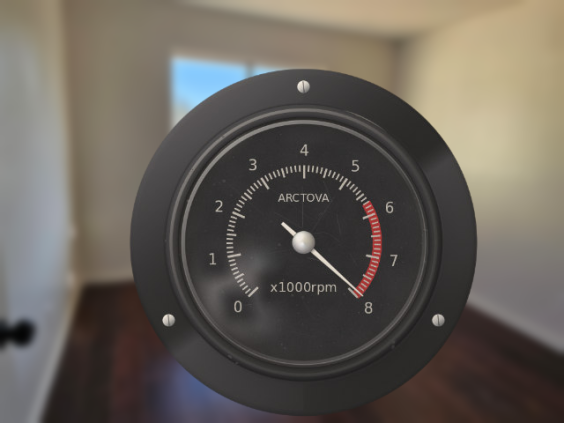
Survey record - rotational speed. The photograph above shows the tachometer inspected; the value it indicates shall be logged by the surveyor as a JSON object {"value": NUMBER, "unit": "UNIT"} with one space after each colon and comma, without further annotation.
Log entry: {"value": 7900, "unit": "rpm"}
